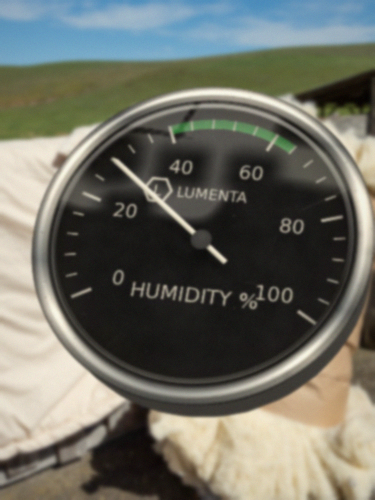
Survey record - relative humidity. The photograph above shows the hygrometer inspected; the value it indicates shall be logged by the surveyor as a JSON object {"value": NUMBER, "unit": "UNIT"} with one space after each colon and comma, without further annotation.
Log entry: {"value": 28, "unit": "%"}
